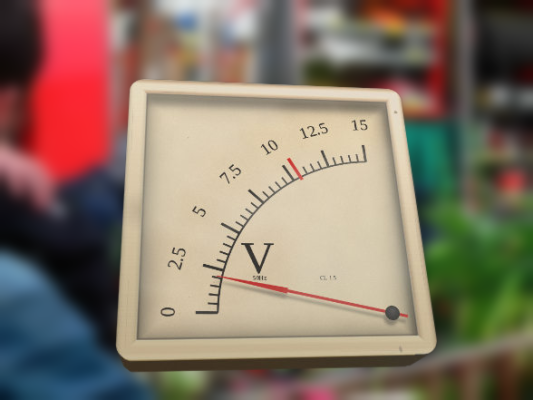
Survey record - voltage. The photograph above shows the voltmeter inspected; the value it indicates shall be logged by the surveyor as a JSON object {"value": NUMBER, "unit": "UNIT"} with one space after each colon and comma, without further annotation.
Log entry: {"value": 2, "unit": "V"}
